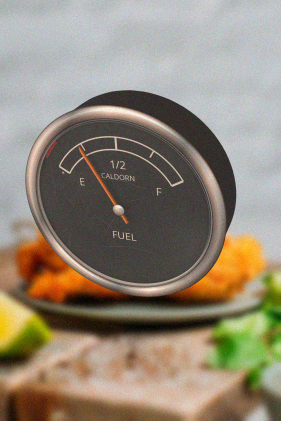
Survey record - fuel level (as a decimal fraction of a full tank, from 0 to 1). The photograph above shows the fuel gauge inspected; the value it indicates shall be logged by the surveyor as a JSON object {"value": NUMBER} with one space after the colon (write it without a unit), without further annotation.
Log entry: {"value": 0.25}
